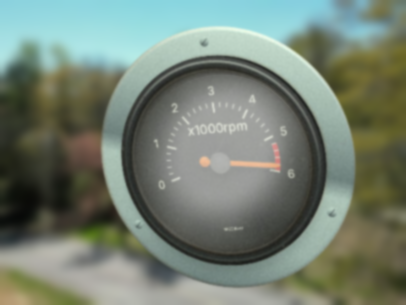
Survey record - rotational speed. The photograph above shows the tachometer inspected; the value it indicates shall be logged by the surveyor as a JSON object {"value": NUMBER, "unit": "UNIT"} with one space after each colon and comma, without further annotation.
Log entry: {"value": 5800, "unit": "rpm"}
